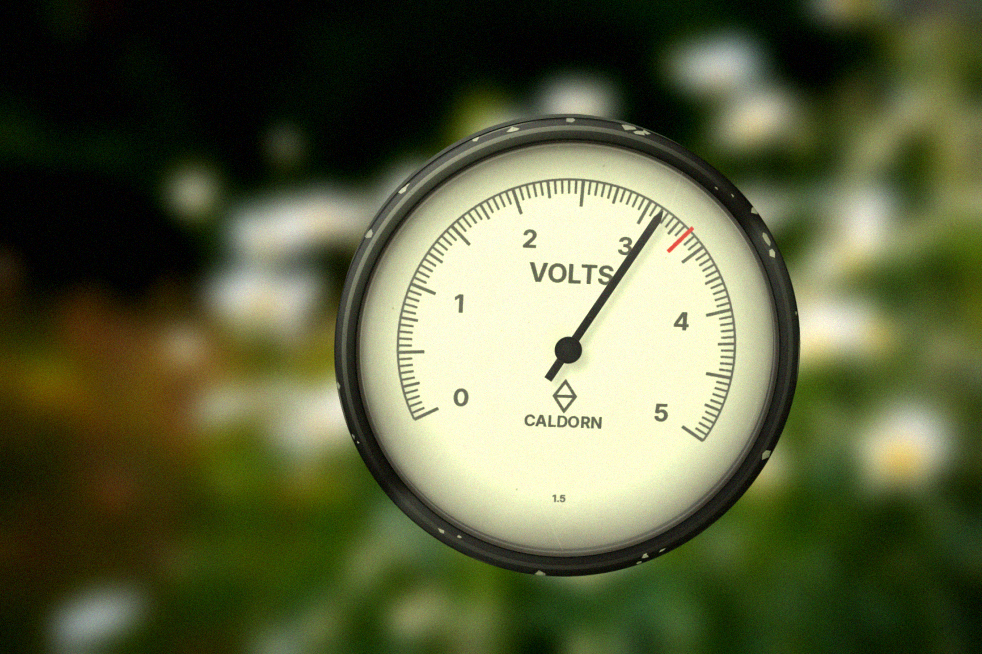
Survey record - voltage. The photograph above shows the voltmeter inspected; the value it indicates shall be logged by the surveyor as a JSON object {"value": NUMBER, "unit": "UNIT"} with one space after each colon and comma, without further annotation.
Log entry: {"value": 3.1, "unit": "V"}
